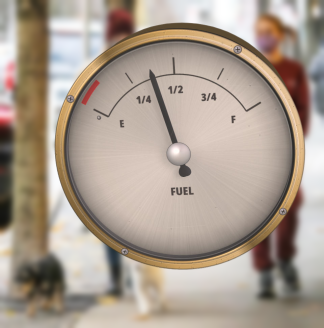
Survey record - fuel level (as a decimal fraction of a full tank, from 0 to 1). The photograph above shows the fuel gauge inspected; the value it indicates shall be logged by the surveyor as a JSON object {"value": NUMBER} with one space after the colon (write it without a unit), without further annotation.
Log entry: {"value": 0.375}
